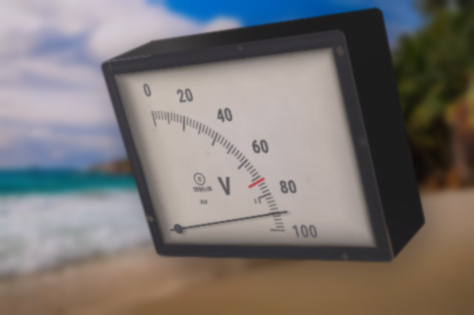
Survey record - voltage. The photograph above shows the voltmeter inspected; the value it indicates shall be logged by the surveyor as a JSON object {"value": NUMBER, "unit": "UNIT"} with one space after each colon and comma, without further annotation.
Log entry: {"value": 90, "unit": "V"}
